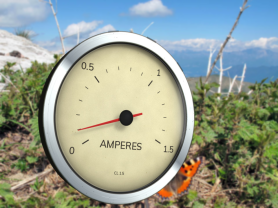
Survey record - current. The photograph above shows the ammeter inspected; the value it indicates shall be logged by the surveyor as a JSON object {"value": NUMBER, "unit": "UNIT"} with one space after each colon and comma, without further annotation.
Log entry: {"value": 0.1, "unit": "A"}
